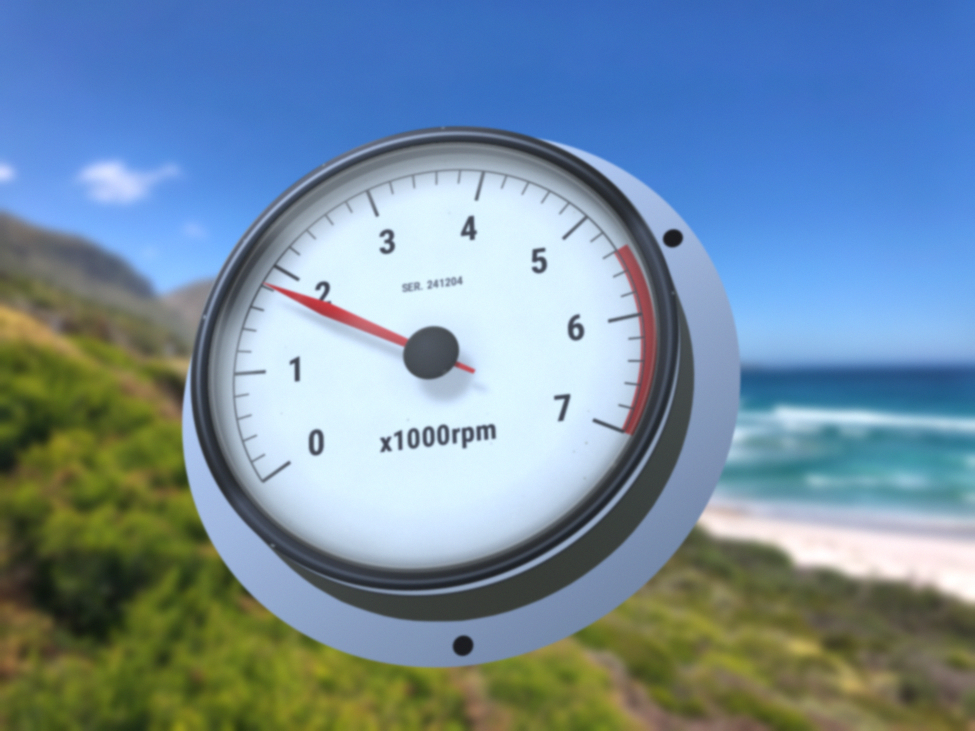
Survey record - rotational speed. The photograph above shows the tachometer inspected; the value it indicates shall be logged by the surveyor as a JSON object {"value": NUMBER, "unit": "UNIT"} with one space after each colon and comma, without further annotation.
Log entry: {"value": 1800, "unit": "rpm"}
